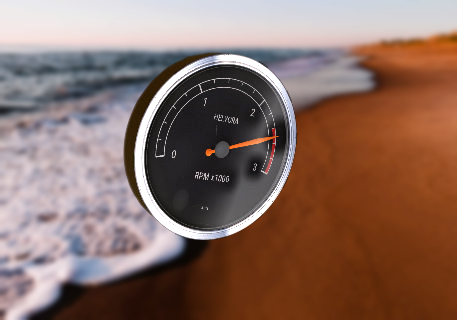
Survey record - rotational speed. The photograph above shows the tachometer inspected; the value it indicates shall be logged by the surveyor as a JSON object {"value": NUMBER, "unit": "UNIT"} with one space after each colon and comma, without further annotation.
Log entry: {"value": 2500, "unit": "rpm"}
